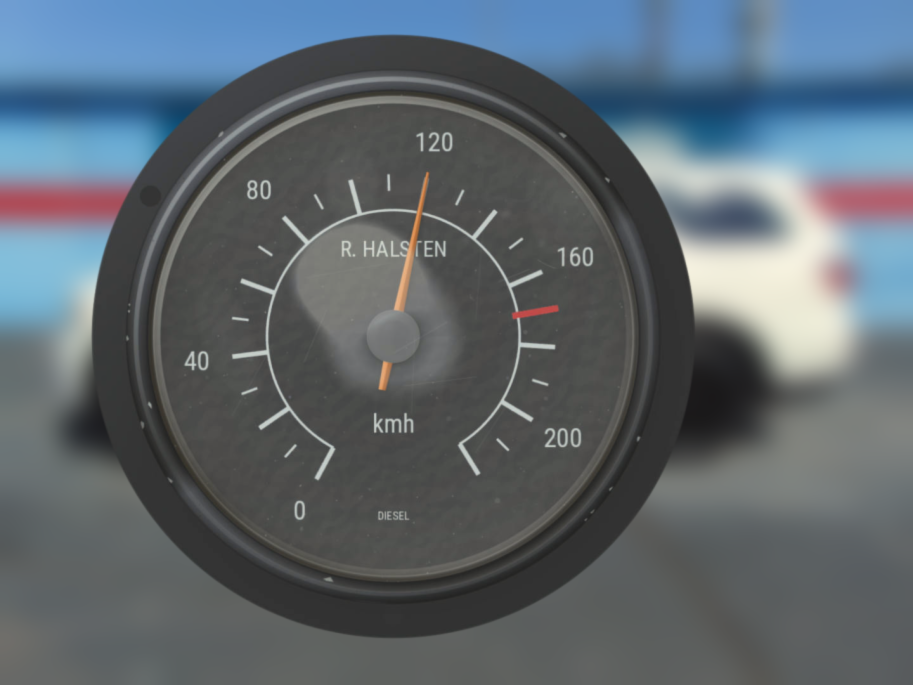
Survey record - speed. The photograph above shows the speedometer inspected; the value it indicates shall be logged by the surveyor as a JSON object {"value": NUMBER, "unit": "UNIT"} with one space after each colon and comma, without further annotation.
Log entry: {"value": 120, "unit": "km/h"}
